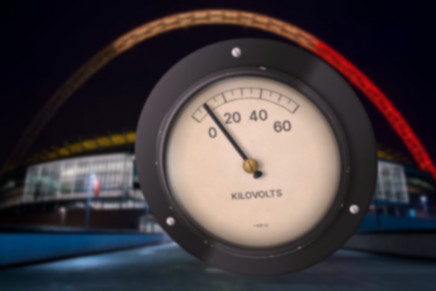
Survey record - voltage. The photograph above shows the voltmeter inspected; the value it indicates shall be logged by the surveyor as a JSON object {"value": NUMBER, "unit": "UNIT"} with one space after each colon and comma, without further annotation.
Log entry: {"value": 10, "unit": "kV"}
